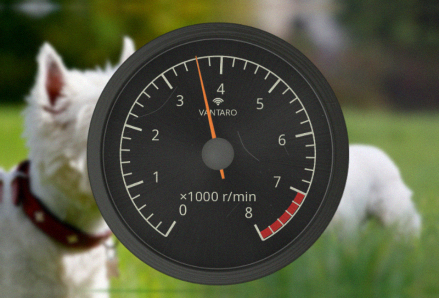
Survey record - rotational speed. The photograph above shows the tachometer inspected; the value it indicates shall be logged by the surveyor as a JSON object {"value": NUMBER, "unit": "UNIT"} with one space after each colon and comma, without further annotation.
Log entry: {"value": 3600, "unit": "rpm"}
